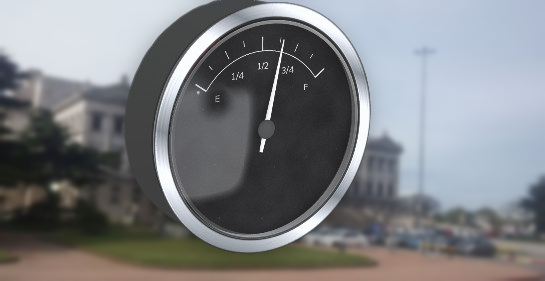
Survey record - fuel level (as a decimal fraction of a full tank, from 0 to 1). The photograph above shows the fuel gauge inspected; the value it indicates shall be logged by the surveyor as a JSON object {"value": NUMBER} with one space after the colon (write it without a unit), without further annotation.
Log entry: {"value": 0.625}
